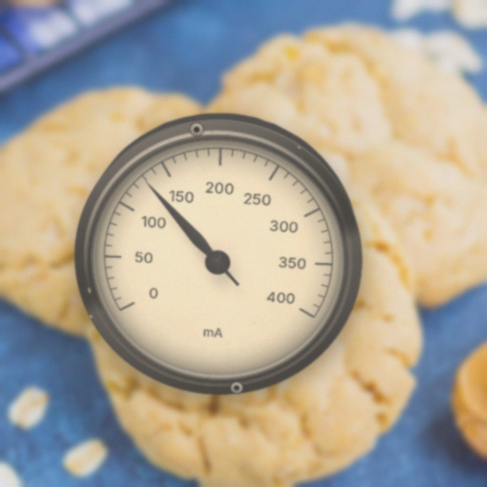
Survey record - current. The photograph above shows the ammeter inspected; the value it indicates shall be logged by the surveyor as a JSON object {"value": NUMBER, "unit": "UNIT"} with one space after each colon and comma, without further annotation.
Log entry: {"value": 130, "unit": "mA"}
